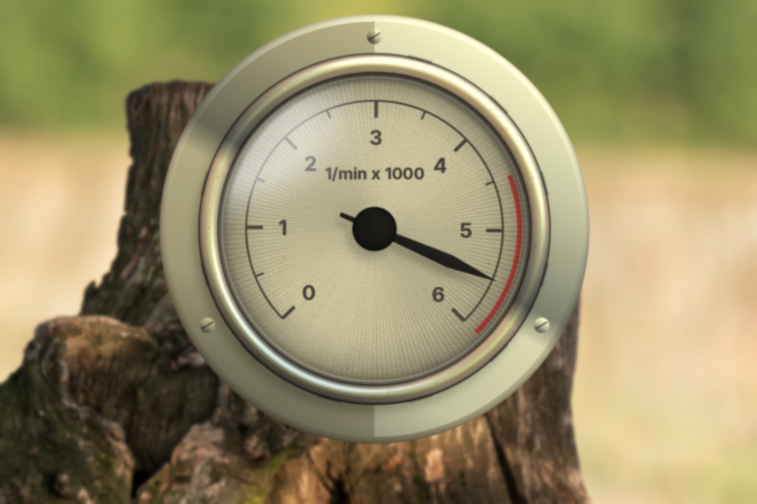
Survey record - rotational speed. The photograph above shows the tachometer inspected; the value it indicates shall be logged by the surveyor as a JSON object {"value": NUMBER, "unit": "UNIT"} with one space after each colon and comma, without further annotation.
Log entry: {"value": 5500, "unit": "rpm"}
